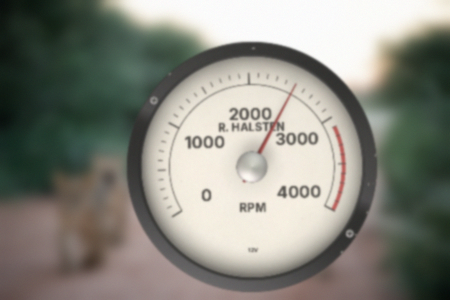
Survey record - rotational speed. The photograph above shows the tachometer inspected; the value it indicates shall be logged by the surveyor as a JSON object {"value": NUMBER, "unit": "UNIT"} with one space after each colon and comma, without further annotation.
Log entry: {"value": 2500, "unit": "rpm"}
